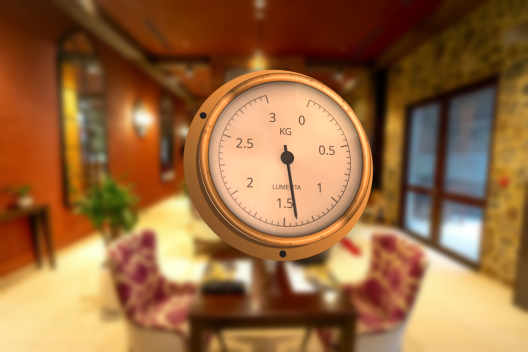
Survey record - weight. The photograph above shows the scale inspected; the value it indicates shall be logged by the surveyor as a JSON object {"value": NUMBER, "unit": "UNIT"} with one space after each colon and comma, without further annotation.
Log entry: {"value": 1.4, "unit": "kg"}
